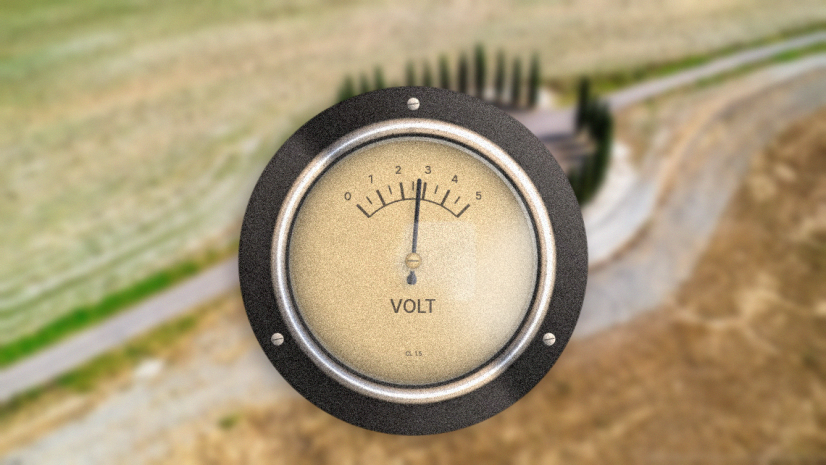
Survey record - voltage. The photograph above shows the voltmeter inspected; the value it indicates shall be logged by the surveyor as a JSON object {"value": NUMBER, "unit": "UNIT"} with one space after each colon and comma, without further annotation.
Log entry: {"value": 2.75, "unit": "V"}
